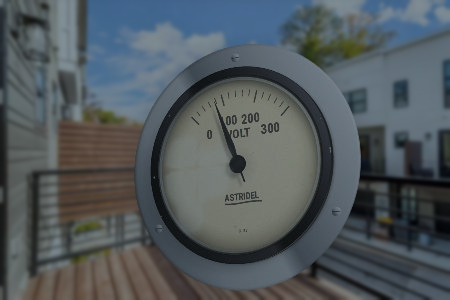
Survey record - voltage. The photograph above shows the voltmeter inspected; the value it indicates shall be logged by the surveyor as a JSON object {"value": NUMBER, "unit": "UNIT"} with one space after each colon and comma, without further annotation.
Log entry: {"value": 80, "unit": "V"}
